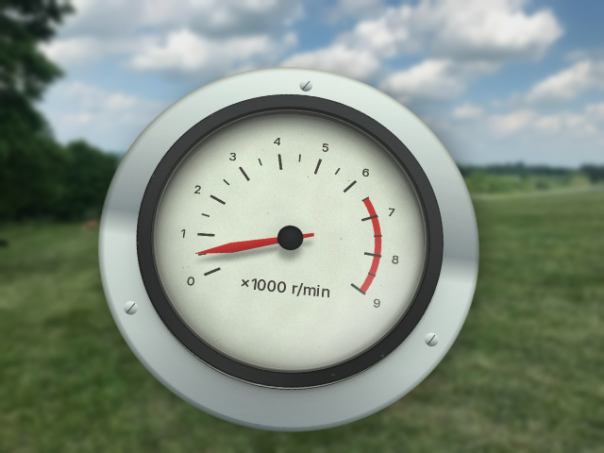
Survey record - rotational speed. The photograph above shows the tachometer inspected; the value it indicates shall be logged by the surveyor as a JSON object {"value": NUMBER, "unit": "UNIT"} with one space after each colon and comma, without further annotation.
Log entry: {"value": 500, "unit": "rpm"}
